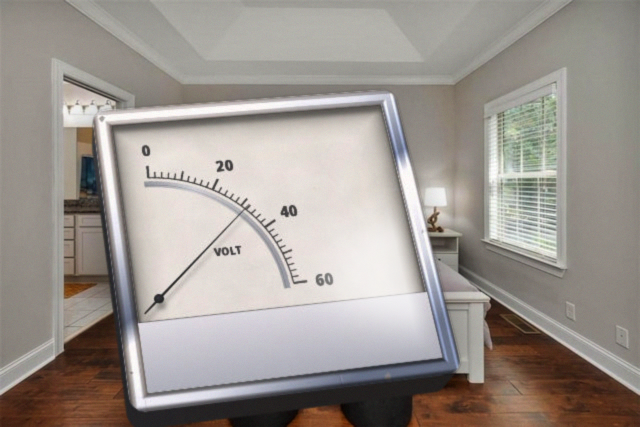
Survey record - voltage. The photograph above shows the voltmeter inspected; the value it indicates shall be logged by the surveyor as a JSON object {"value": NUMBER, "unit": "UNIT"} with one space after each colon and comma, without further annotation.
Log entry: {"value": 32, "unit": "V"}
